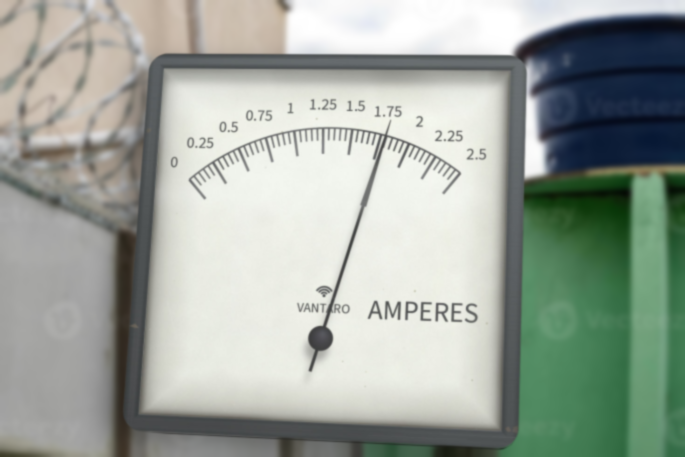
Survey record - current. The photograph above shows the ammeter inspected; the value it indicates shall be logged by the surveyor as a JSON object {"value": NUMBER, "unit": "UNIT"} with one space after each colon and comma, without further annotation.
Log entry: {"value": 1.8, "unit": "A"}
